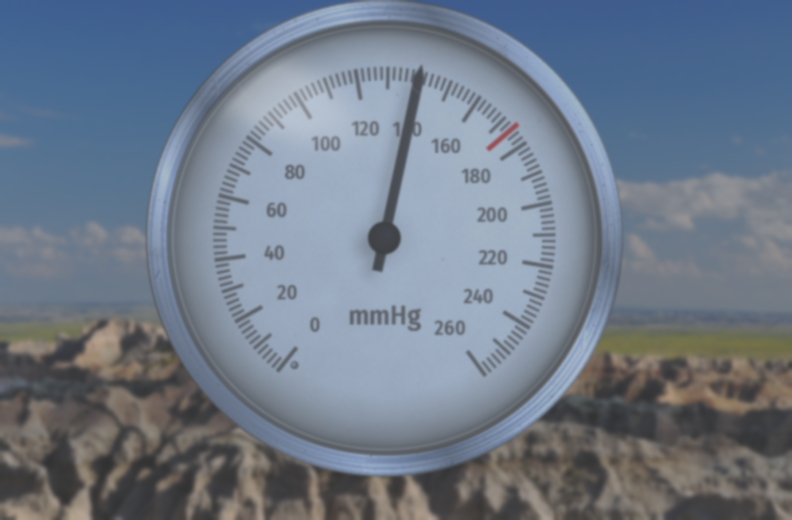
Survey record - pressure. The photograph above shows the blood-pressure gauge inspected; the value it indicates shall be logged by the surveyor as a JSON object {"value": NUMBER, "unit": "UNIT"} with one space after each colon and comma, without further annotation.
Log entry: {"value": 140, "unit": "mmHg"}
